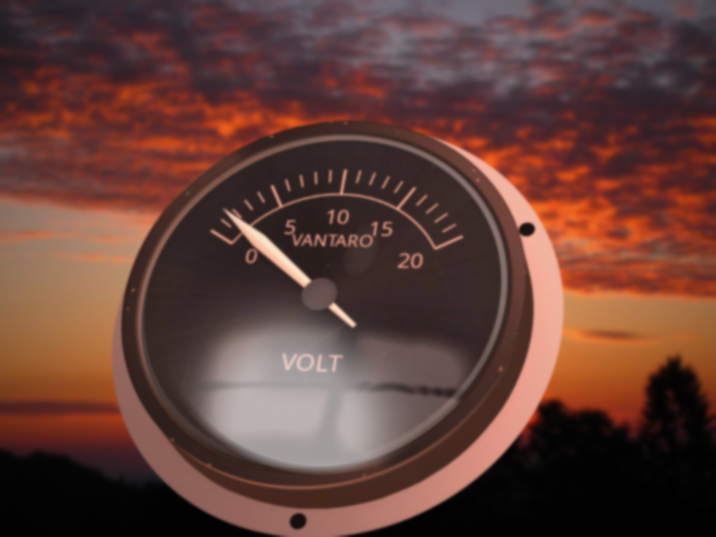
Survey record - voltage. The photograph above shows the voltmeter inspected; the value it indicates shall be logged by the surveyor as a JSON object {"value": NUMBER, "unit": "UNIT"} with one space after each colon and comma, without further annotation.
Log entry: {"value": 1.5, "unit": "V"}
